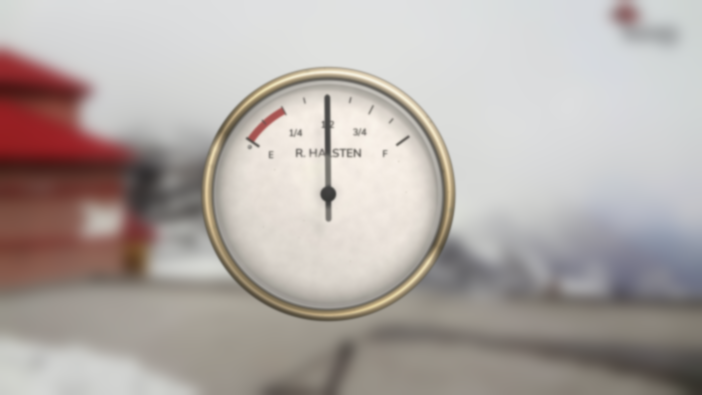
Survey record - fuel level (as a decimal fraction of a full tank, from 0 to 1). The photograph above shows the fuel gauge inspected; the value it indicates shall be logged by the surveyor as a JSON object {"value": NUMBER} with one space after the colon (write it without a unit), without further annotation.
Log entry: {"value": 0.5}
